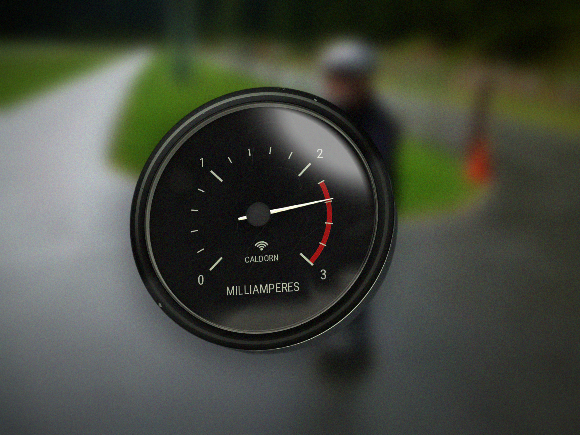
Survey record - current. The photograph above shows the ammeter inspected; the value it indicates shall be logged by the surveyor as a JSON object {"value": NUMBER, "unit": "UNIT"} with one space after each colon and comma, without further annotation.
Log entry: {"value": 2.4, "unit": "mA"}
